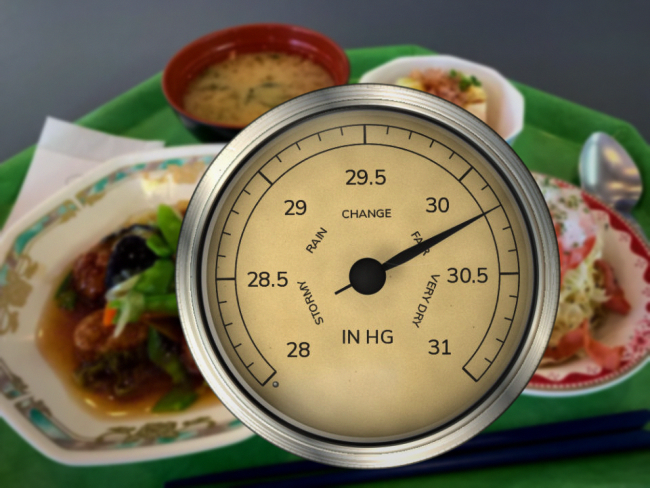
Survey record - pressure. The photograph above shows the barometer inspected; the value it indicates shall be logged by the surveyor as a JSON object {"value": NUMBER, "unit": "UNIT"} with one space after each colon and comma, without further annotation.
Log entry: {"value": 30.2, "unit": "inHg"}
